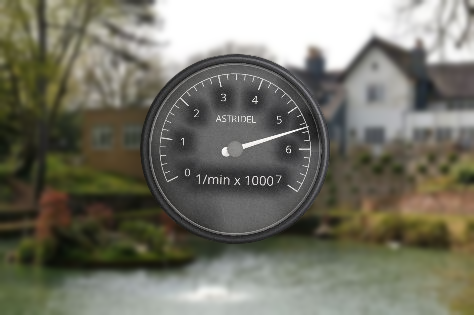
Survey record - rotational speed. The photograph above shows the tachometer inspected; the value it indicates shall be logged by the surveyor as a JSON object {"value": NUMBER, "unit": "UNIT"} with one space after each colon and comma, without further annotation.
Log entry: {"value": 5500, "unit": "rpm"}
